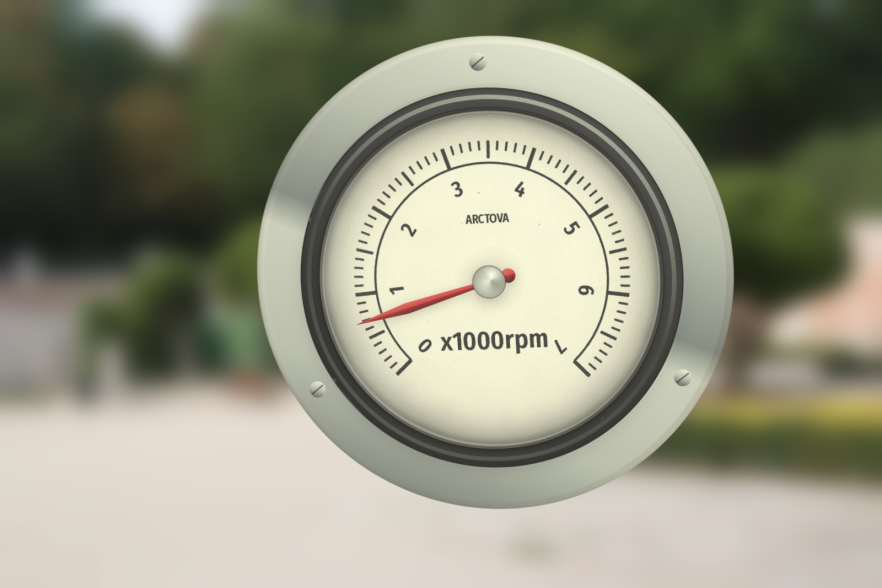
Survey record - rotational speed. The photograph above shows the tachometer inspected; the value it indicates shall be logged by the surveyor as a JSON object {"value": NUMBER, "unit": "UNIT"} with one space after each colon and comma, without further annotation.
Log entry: {"value": 700, "unit": "rpm"}
